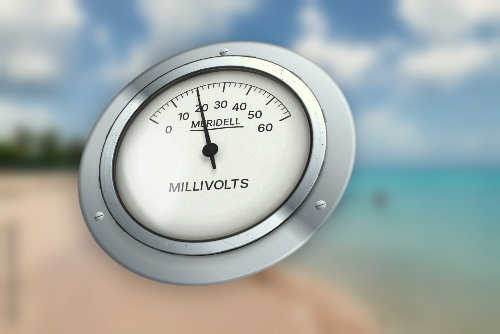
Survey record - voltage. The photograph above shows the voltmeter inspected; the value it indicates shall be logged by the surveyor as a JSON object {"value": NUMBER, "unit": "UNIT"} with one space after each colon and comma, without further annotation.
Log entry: {"value": 20, "unit": "mV"}
